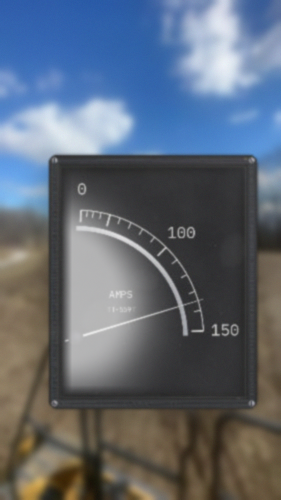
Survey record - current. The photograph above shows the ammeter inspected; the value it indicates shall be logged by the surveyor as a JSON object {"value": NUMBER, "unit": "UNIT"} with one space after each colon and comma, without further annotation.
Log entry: {"value": 135, "unit": "A"}
